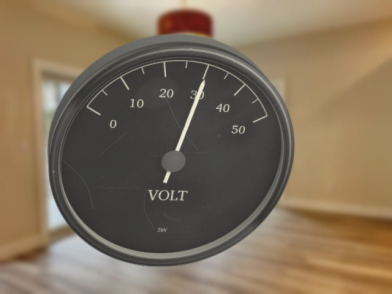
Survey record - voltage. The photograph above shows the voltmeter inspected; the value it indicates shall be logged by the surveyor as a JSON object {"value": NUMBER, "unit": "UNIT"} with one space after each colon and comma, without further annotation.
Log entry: {"value": 30, "unit": "V"}
